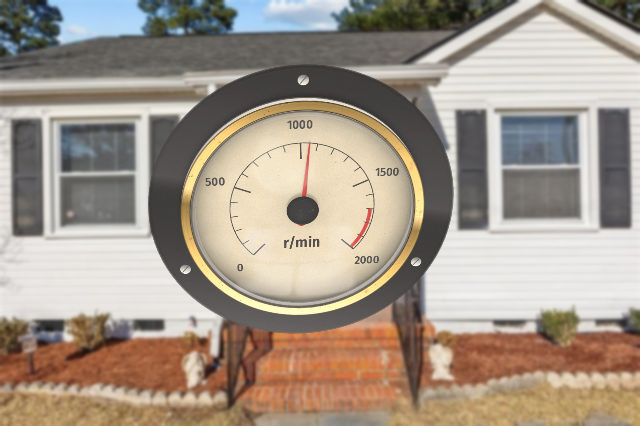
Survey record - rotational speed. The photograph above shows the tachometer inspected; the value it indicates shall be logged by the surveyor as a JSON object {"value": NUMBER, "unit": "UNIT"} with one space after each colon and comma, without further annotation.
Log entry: {"value": 1050, "unit": "rpm"}
